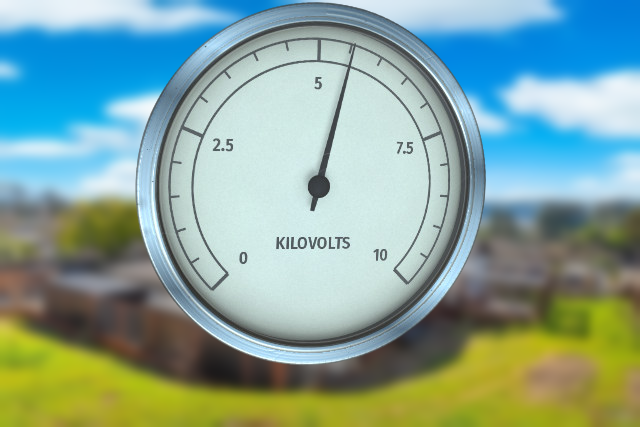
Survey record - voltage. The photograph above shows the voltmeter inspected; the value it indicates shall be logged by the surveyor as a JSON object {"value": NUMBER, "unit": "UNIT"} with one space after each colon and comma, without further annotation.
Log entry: {"value": 5.5, "unit": "kV"}
